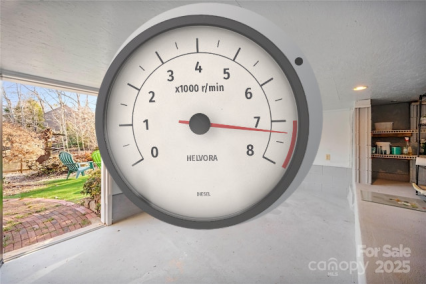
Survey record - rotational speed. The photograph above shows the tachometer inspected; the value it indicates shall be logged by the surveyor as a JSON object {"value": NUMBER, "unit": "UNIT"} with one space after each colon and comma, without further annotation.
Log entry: {"value": 7250, "unit": "rpm"}
